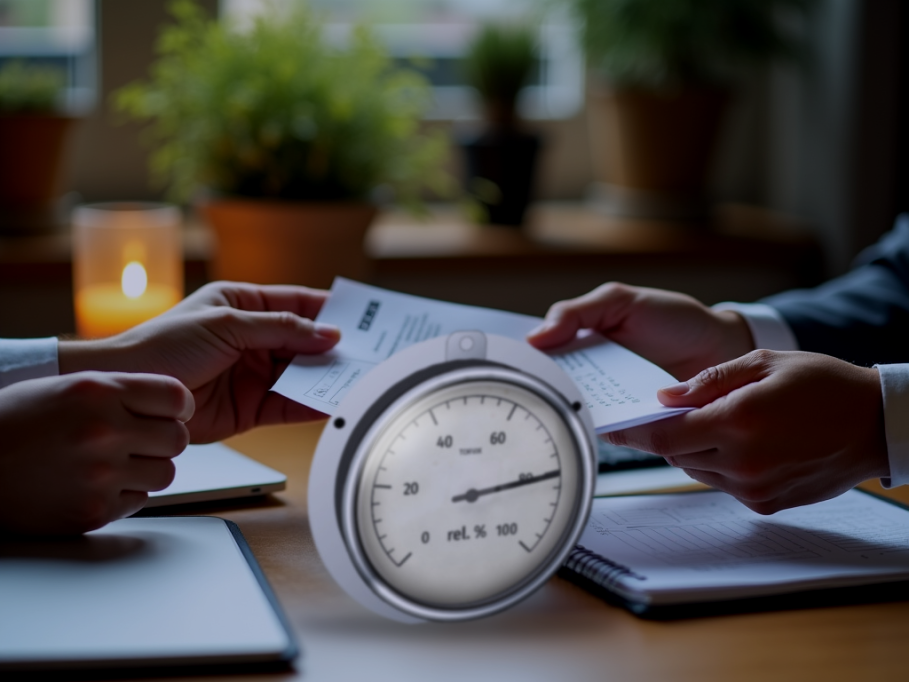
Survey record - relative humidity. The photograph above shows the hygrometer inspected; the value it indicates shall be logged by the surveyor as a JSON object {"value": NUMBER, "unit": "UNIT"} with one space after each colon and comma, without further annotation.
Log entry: {"value": 80, "unit": "%"}
